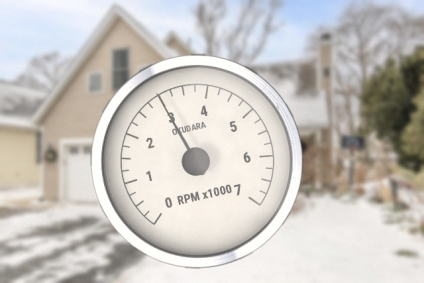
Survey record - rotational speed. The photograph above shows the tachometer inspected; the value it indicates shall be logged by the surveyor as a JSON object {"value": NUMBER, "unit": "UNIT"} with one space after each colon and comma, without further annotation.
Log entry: {"value": 3000, "unit": "rpm"}
